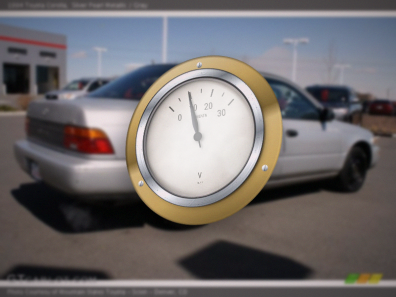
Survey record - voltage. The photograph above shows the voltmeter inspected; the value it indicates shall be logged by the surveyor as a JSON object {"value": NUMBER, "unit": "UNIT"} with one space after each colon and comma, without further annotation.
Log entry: {"value": 10, "unit": "V"}
